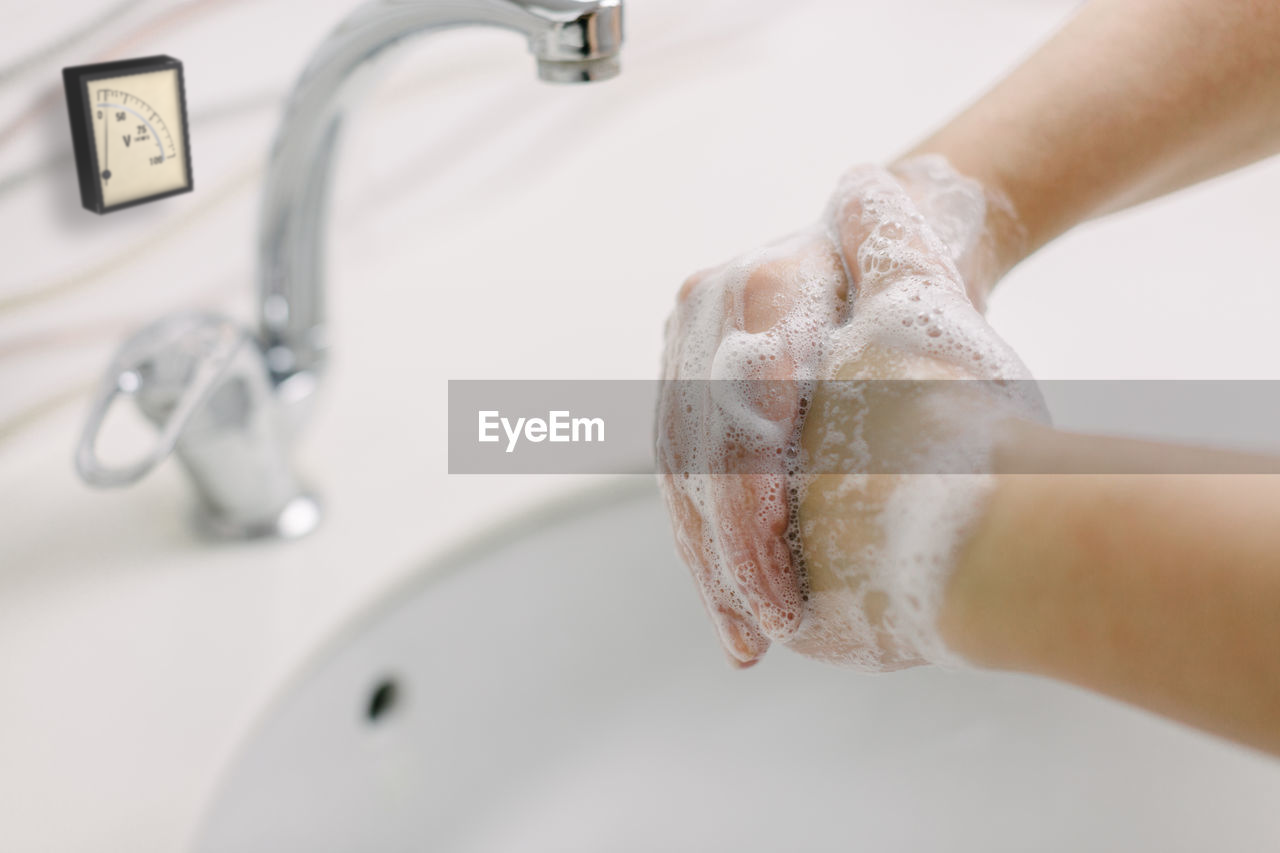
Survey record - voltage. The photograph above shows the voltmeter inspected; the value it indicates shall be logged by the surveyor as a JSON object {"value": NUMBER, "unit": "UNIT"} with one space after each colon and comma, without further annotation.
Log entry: {"value": 25, "unit": "V"}
